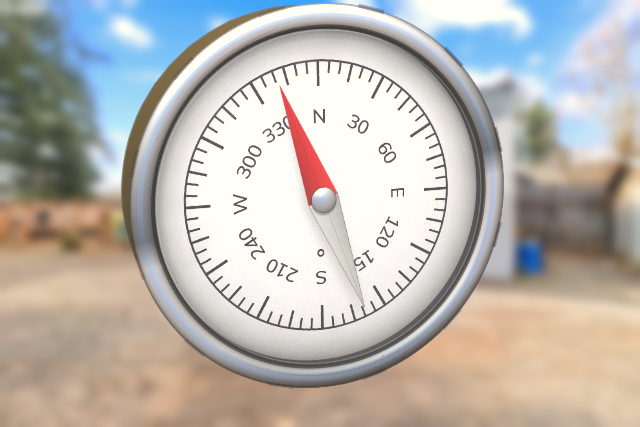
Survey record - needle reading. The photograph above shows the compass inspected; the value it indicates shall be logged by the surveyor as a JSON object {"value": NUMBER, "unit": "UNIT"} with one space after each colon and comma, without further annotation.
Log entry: {"value": 340, "unit": "°"}
